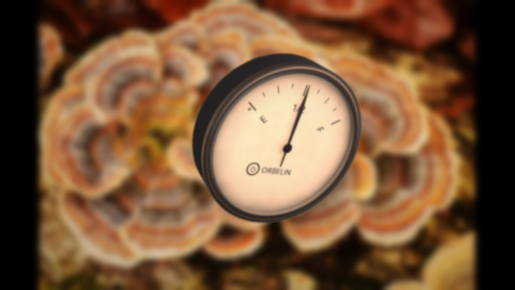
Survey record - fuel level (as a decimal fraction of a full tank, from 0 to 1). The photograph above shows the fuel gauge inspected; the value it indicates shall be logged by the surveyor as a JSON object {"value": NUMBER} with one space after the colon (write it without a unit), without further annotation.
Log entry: {"value": 0.5}
